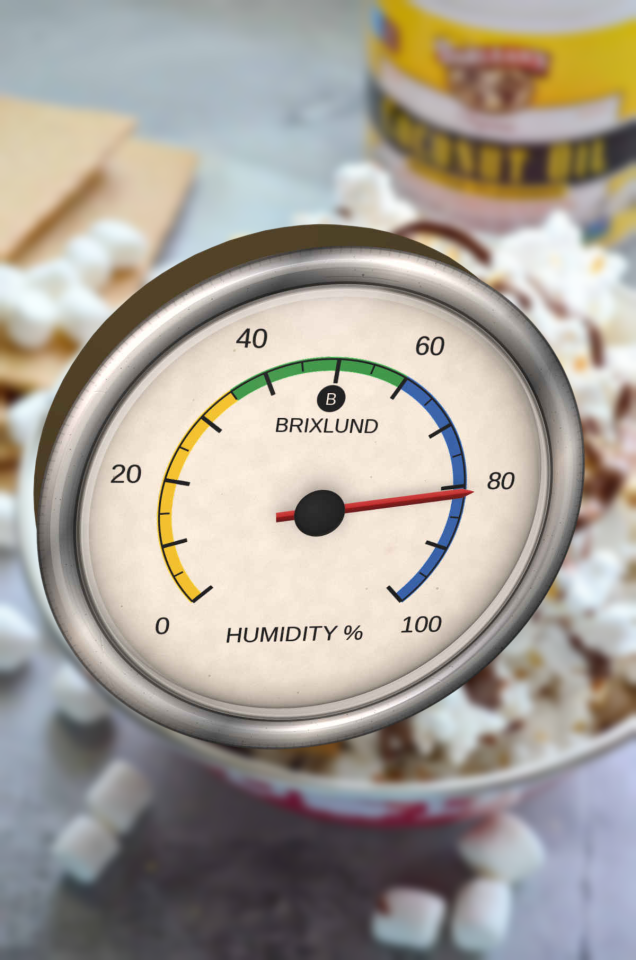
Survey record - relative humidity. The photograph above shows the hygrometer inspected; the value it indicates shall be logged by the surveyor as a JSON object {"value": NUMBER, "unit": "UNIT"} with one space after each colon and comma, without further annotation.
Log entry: {"value": 80, "unit": "%"}
